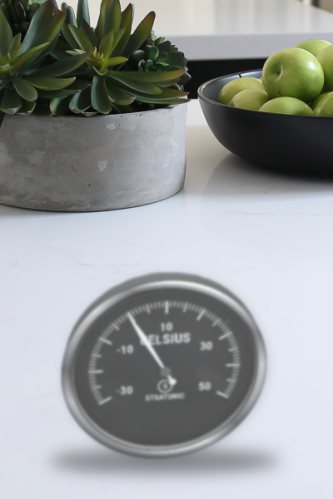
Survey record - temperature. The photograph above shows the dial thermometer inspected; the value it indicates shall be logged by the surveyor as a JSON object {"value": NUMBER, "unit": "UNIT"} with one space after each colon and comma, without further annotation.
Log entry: {"value": 0, "unit": "°C"}
